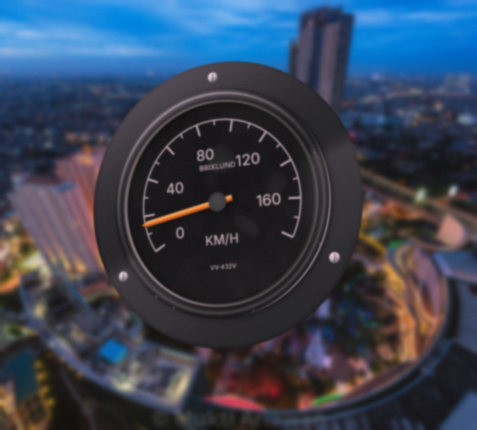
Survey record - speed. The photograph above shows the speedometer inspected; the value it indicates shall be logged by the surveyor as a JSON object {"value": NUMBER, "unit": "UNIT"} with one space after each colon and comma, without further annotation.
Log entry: {"value": 15, "unit": "km/h"}
